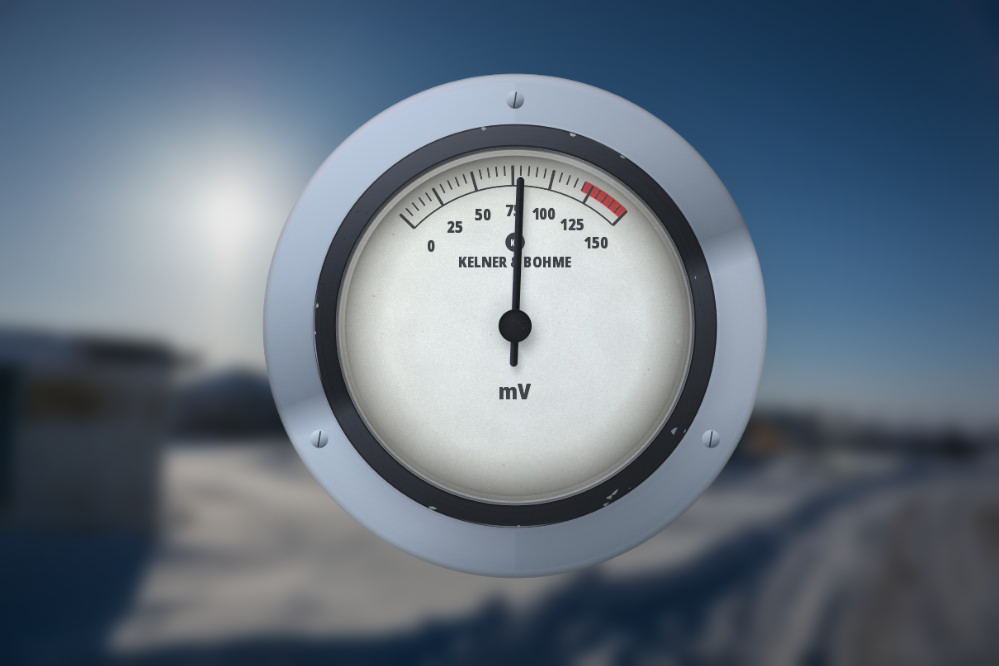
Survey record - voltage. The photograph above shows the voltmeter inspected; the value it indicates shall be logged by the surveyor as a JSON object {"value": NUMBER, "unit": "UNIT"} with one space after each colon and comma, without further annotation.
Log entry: {"value": 80, "unit": "mV"}
